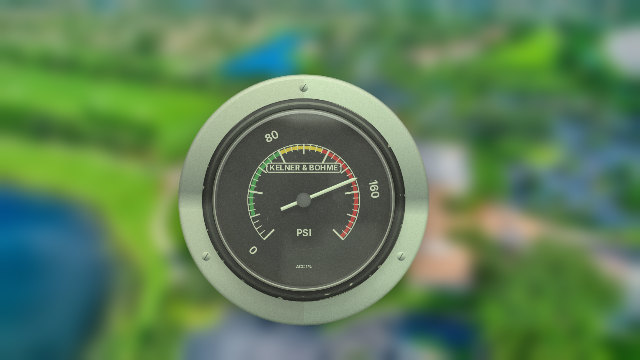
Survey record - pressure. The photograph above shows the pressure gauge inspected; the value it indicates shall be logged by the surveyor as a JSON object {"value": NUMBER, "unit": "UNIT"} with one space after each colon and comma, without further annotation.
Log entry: {"value": 150, "unit": "psi"}
